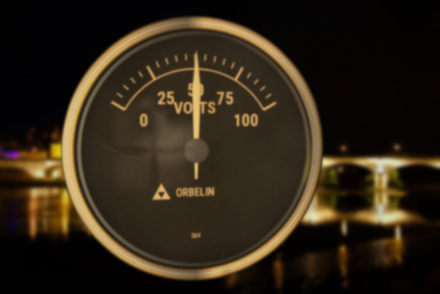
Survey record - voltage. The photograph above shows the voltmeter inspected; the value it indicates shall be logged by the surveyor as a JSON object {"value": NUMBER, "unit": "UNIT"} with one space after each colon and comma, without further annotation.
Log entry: {"value": 50, "unit": "V"}
